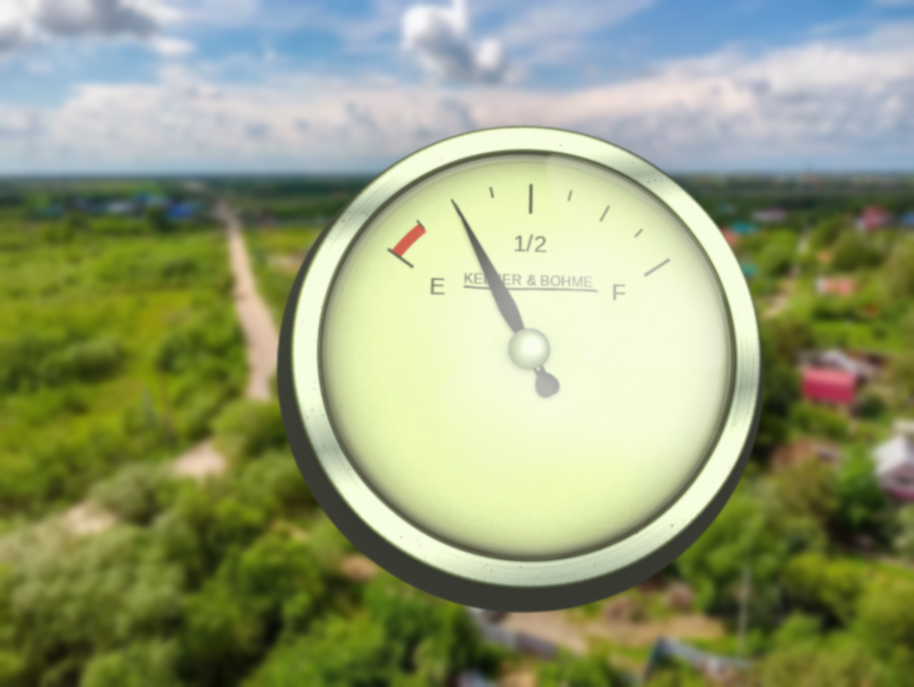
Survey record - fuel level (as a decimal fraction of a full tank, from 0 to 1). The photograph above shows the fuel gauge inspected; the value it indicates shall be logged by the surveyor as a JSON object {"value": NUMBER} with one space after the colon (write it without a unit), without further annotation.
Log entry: {"value": 0.25}
